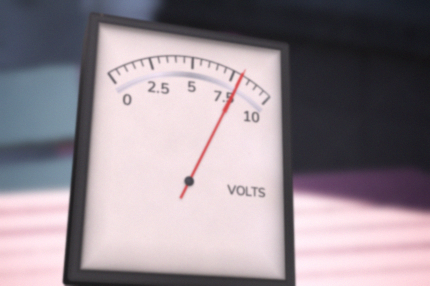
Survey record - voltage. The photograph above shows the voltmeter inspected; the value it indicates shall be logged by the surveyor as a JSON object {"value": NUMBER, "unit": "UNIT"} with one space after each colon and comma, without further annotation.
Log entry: {"value": 8, "unit": "V"}
